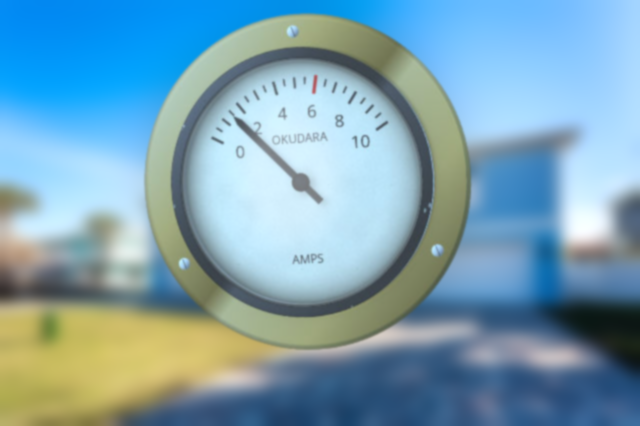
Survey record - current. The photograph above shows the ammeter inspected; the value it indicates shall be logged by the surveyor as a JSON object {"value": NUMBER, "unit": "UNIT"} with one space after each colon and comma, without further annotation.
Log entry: {"value": 1.5, "unit": "A"}
